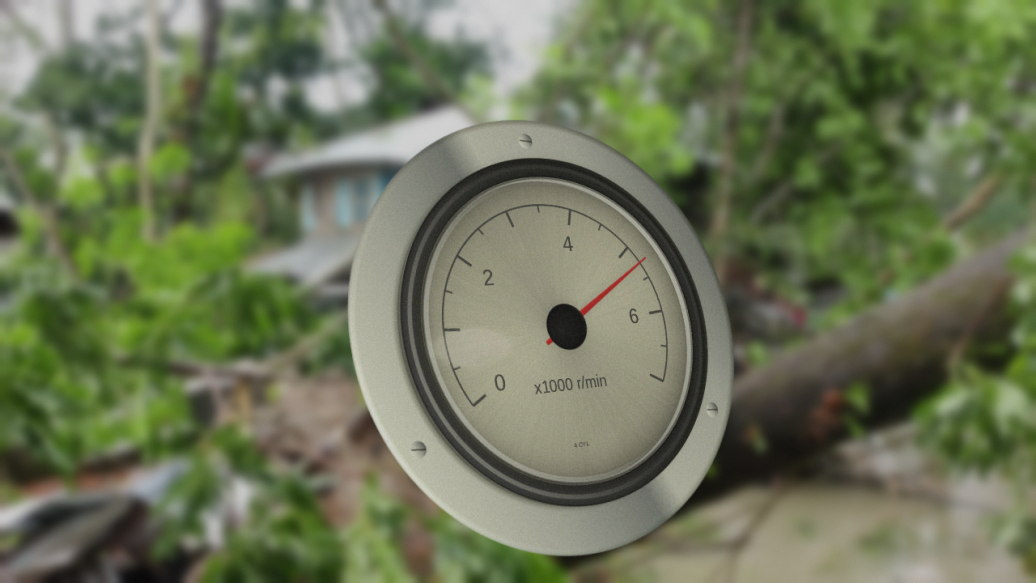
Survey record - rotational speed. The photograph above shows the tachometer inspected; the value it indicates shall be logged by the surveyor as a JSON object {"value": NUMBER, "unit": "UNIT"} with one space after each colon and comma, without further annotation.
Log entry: {"value": 5250, "unit": "rpm"}
